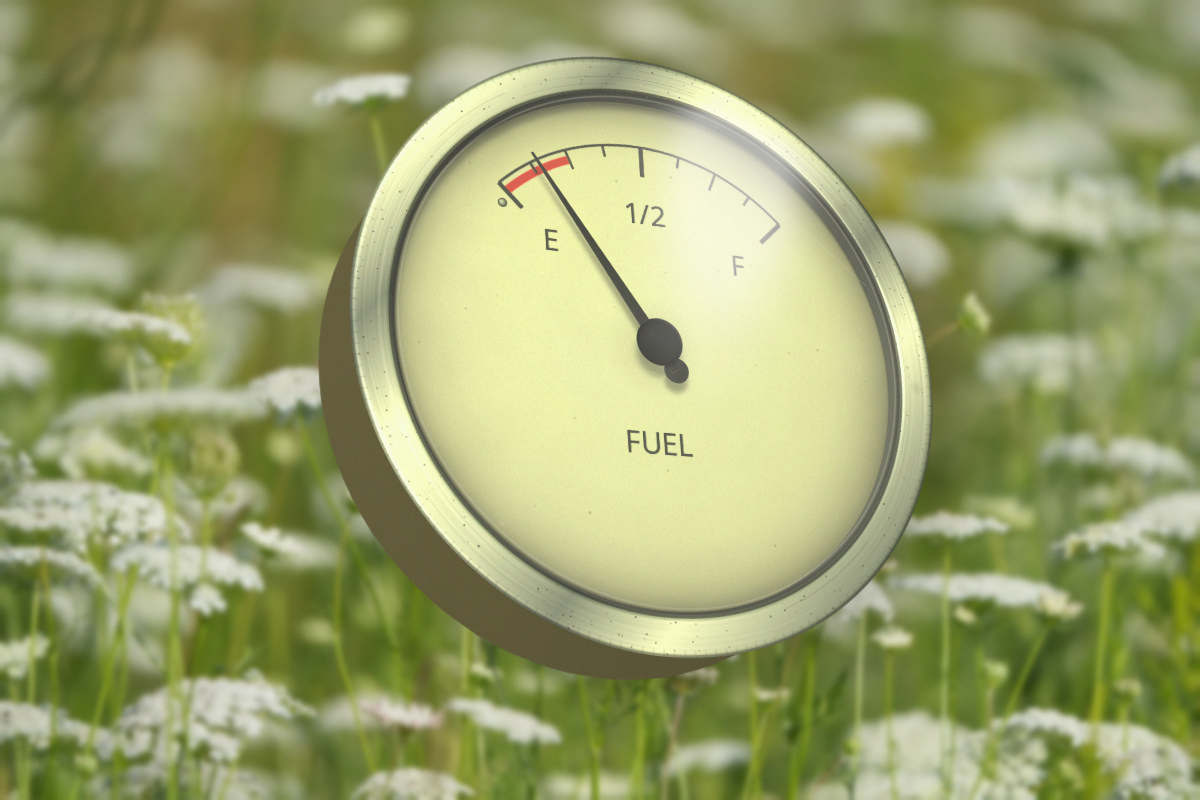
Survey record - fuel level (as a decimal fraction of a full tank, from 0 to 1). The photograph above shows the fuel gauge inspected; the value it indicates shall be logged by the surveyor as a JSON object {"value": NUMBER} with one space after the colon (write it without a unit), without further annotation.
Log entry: {"value": 0.125}
